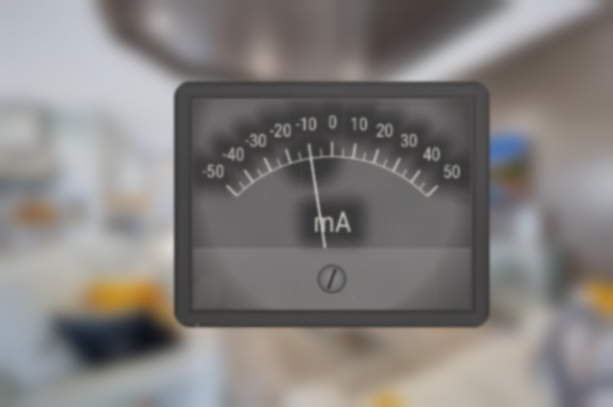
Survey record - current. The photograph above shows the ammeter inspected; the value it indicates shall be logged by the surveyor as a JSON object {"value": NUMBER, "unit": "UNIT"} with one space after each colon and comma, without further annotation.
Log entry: {"value": -10, "unit": "mA"}
